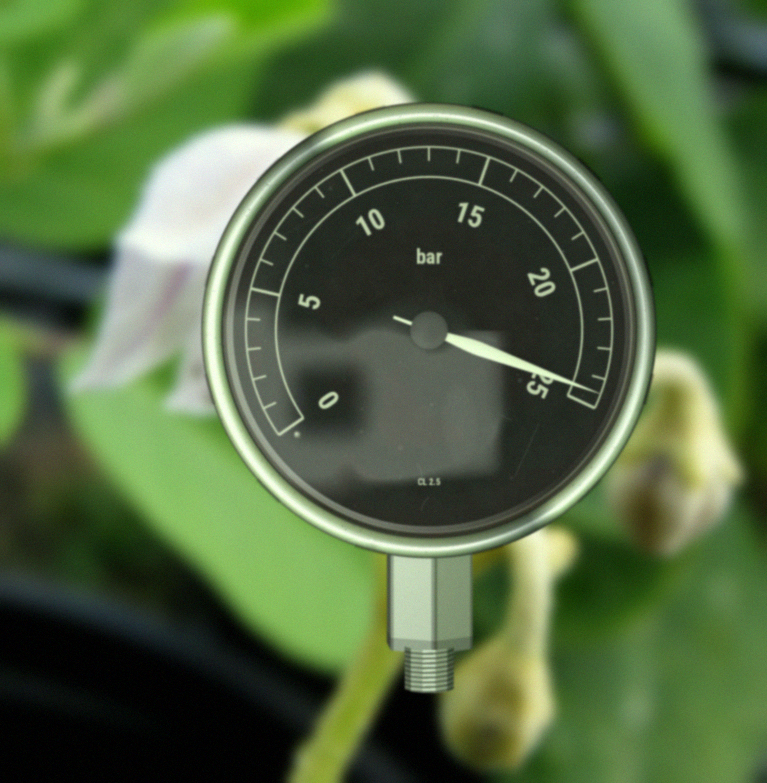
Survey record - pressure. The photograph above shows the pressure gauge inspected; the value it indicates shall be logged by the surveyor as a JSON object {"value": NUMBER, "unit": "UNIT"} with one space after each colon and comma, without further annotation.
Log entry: {"value": 24.5, "unit": "bar"}
